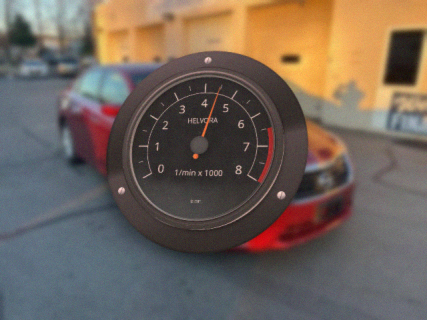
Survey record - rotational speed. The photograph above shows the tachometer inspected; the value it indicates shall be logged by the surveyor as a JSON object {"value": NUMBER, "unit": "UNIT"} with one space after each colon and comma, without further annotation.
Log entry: {"value": 4500, "unit": "rpm"}
